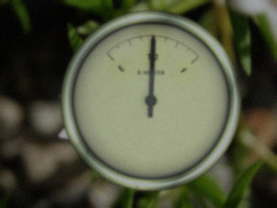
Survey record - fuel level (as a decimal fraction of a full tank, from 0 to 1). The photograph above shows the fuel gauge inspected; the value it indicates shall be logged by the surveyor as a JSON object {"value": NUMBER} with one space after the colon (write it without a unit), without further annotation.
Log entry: {"value": 0.5}
